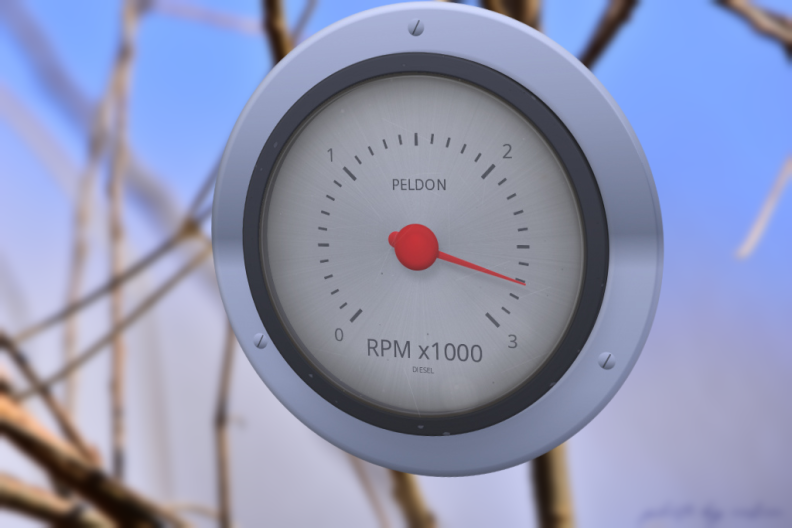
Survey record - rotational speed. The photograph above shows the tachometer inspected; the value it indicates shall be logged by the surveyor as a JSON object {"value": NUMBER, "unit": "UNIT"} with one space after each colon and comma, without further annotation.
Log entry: {"value": 2700, "unit": "rpm"}
